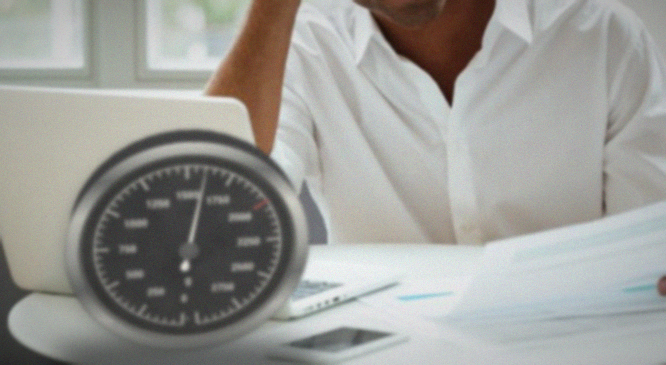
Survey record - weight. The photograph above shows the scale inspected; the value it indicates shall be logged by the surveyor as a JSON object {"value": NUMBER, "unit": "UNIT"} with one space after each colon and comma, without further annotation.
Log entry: {"value": 1600, "unit": "g"}
